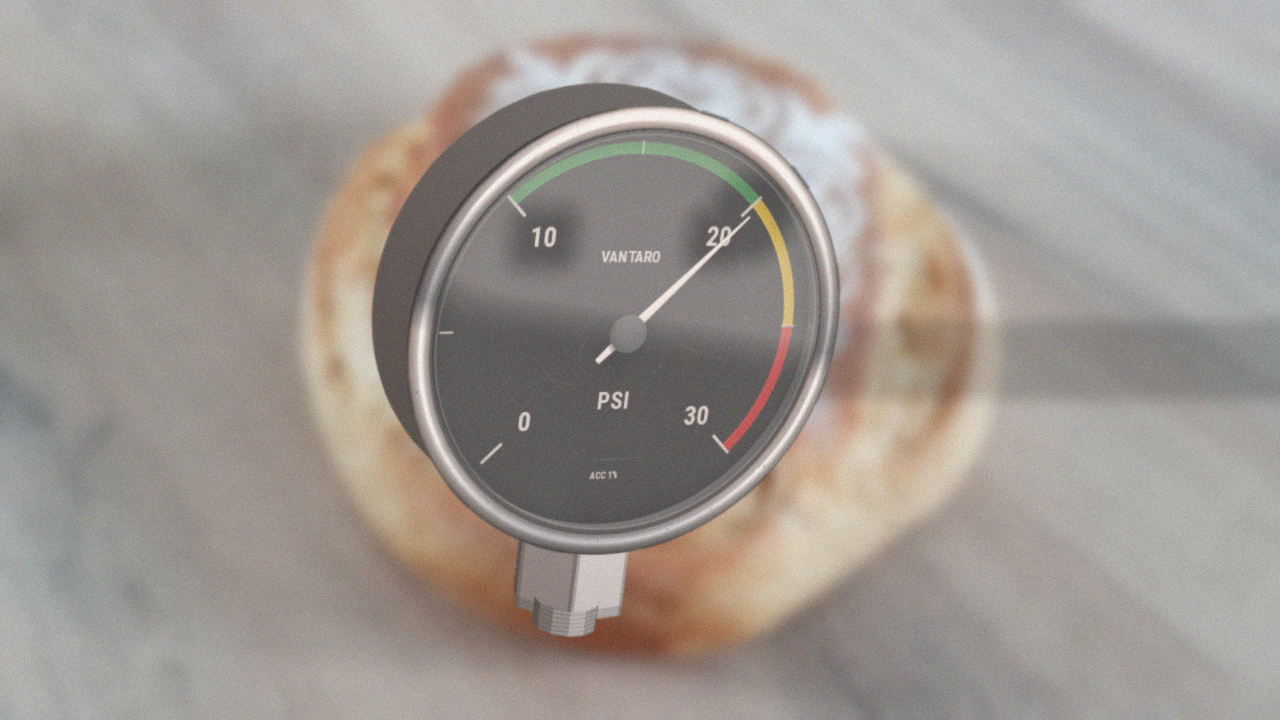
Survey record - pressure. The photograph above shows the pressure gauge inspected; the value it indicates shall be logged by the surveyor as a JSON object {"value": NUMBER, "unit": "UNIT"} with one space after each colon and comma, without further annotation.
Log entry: {"value": 20, "unit": "psi"}
